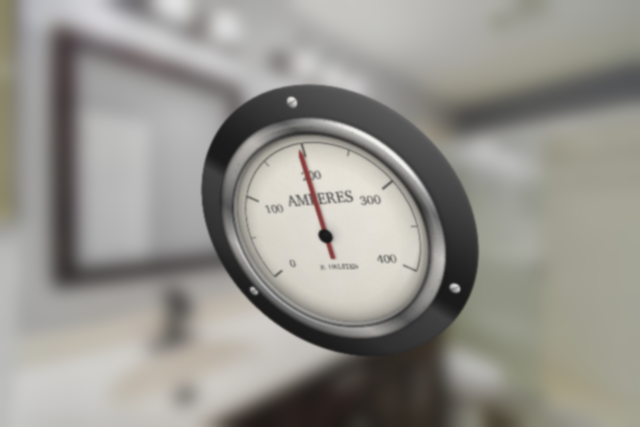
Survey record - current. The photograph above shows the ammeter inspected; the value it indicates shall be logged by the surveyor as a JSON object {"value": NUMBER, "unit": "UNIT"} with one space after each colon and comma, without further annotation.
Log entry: {"value": 200, "unit": "A"}
